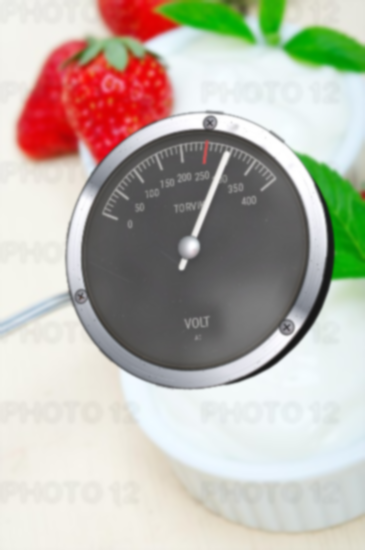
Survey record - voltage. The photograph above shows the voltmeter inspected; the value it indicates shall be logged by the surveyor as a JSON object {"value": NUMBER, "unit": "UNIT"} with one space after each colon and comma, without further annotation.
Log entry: {"value": 300, "unit": "V"}
